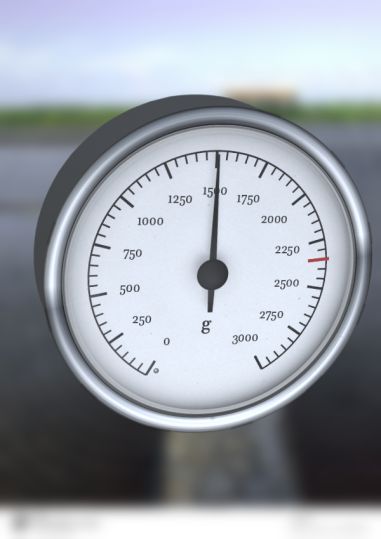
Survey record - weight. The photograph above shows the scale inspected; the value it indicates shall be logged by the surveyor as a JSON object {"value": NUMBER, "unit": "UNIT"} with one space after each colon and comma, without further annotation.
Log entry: {"value": 1500, "unit": "g"}
